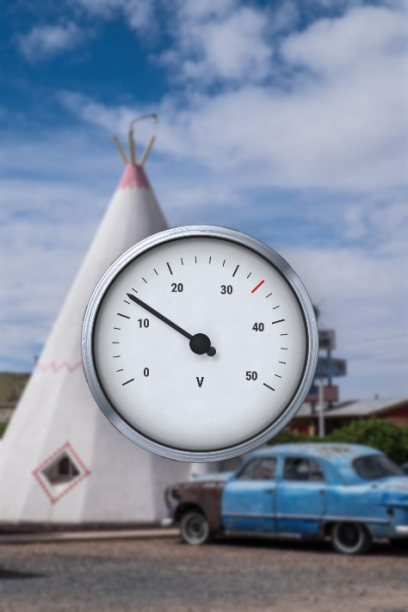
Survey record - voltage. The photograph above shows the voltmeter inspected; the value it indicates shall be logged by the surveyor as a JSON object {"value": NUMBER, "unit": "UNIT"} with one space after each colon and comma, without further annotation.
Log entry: {"value": 13, "unit": "V"}
